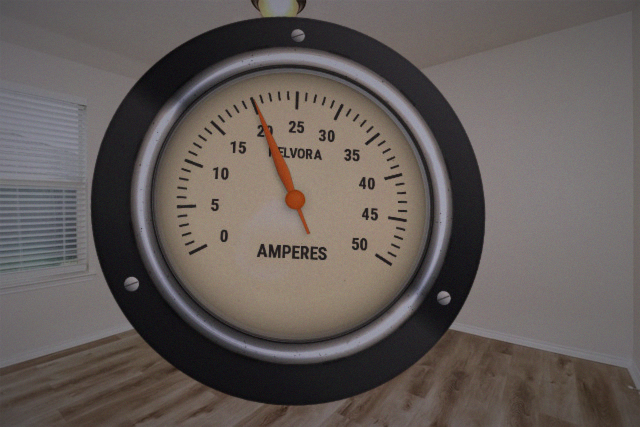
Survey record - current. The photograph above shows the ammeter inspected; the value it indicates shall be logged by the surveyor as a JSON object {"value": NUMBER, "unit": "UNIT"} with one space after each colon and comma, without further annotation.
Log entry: {"value": 20, "unit": "A"}
